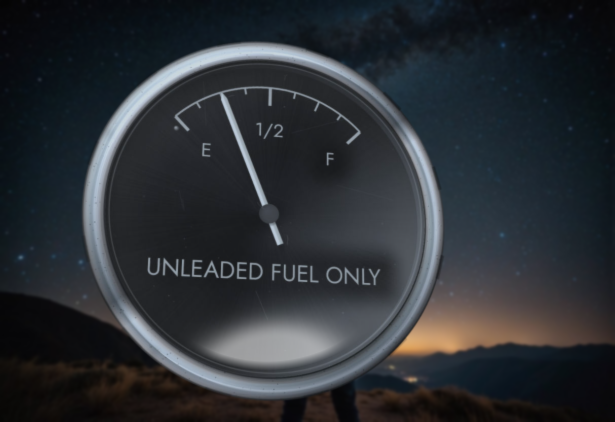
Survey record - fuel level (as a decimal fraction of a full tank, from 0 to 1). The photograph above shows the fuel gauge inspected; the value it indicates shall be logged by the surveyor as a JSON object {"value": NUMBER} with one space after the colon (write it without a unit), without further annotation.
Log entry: {"value": 0.25}
